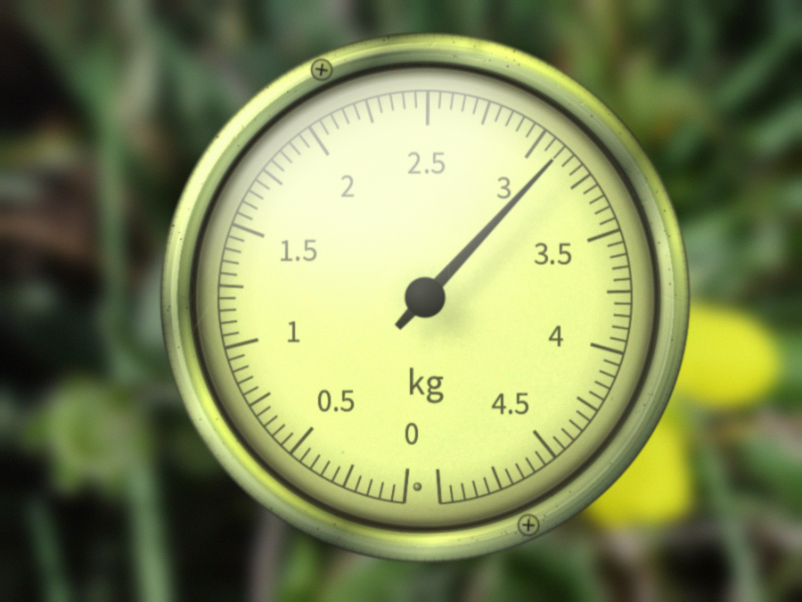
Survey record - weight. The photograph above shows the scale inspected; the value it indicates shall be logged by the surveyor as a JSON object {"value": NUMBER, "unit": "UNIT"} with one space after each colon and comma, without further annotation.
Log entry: {"value": 3.1, "unit": "kg"}
